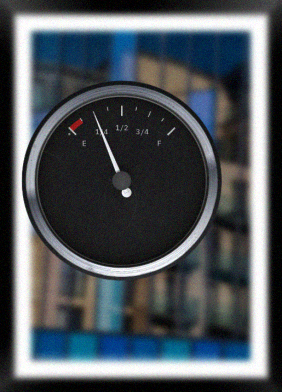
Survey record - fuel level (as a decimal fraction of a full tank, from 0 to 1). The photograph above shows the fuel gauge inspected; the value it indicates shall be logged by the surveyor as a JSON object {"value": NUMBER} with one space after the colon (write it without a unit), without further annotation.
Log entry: {"value": 0.25}
